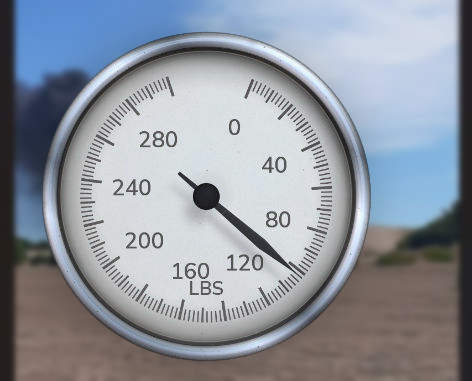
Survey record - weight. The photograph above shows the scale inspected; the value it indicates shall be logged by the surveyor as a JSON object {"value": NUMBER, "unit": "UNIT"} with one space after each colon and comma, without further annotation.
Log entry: {"value": 102, "unit": "lb"}
